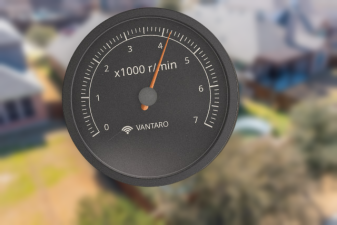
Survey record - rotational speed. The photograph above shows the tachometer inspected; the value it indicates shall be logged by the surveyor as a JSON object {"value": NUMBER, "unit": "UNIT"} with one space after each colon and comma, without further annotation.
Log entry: {"value": 4200, "unit": "rpm"}
